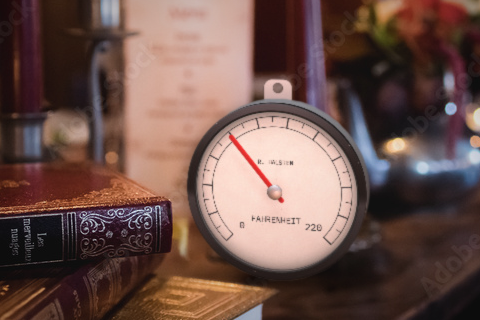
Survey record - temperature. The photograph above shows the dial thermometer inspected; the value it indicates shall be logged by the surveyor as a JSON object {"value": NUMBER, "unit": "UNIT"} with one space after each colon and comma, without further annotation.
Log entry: {"value": 80, "unit": "°F"}
